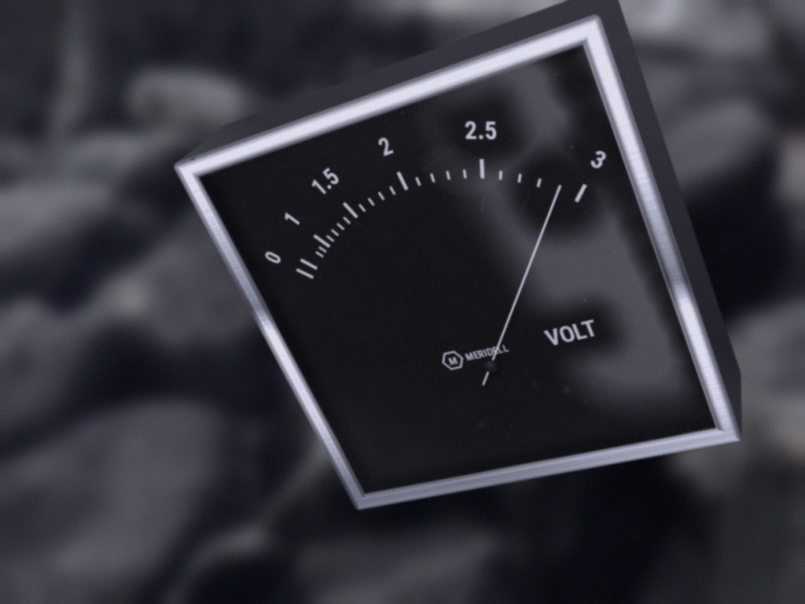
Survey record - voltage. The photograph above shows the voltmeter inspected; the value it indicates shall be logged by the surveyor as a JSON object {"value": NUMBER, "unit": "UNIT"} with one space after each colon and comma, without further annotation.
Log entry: {"value": 2.9, "unit": "V"}
